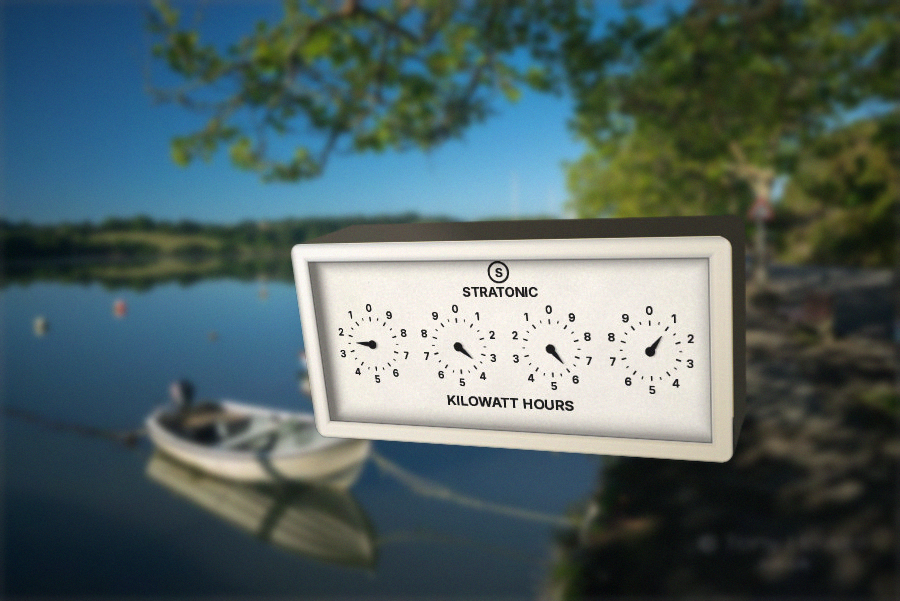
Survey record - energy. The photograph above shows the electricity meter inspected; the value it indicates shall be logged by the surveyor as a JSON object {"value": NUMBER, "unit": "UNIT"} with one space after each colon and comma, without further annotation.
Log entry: {"value": 2361, "unit": "kWh"}
